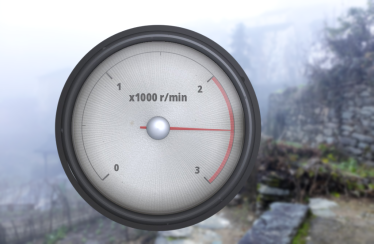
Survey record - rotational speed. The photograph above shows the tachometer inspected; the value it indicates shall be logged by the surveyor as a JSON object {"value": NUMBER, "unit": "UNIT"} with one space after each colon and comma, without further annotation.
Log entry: {"value": 2500, "unit": "rpm"}
